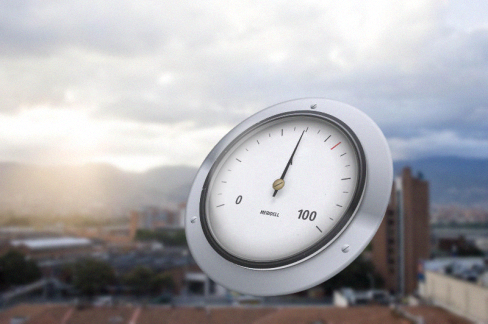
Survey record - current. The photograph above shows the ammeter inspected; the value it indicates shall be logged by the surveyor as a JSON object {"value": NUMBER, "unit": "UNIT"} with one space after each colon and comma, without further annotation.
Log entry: {"value": 50, "unit": "A"}
